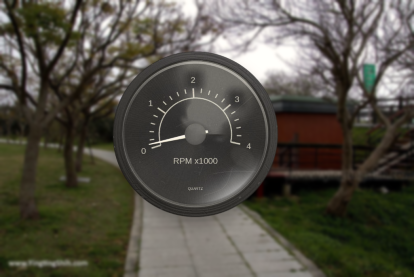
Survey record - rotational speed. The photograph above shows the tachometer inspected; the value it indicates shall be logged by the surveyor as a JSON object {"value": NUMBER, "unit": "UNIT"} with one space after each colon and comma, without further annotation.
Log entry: {"value": 100, "unit": "rpm"}
